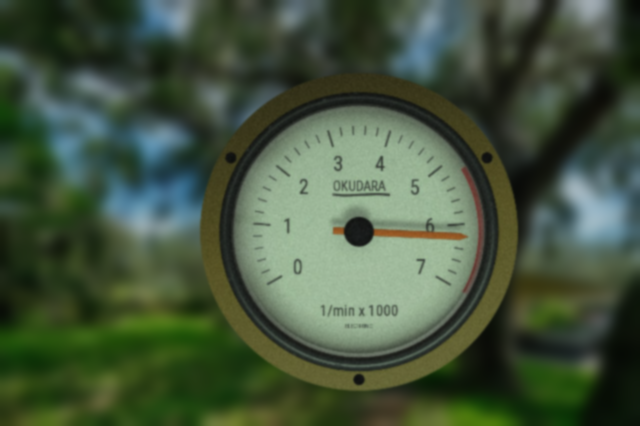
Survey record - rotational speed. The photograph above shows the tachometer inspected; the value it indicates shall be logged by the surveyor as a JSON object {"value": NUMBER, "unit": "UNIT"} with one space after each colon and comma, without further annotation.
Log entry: {"value": 6200, "unit": "rpm"}
